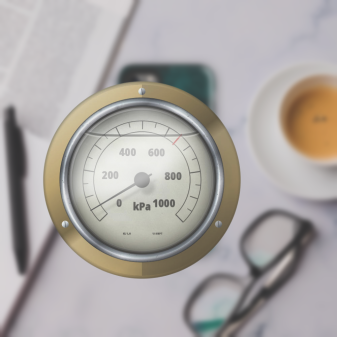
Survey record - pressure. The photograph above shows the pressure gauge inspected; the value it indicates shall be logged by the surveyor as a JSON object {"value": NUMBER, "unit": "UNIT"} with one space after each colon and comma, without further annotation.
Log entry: {"value": 50, "unit": "kPa"}
